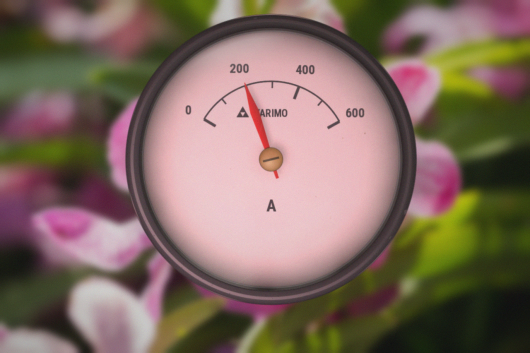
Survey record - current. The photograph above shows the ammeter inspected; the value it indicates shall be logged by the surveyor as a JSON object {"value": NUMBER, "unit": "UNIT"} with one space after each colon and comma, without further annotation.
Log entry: {"value": 200, "unit": "A"}
